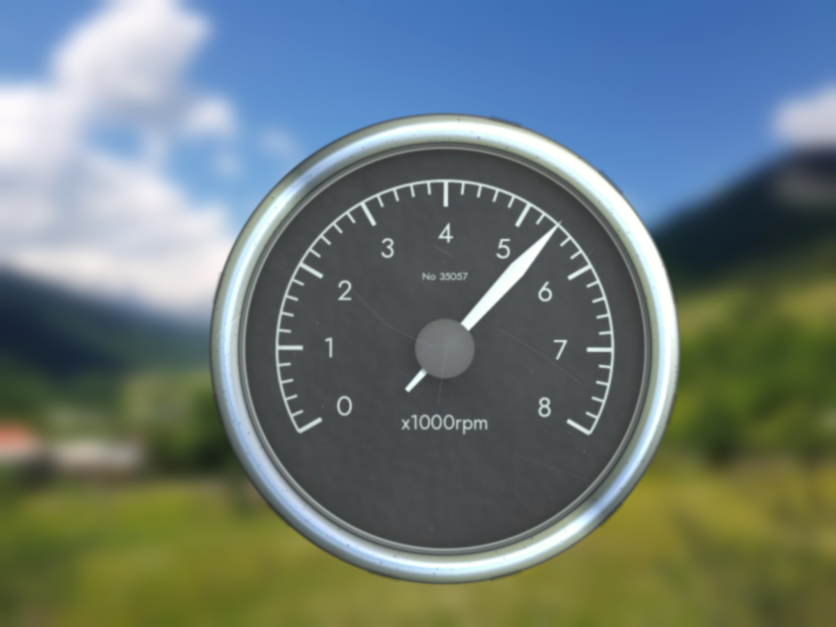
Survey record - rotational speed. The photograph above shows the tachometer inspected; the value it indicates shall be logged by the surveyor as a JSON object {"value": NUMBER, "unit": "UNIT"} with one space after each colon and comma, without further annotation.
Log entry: {"value": 5400, "unit": "rpm"}
